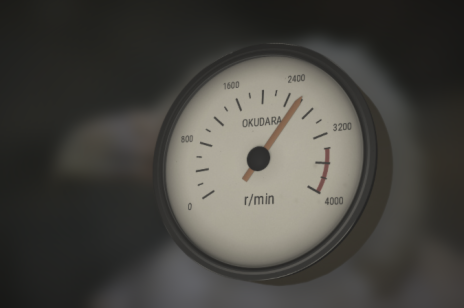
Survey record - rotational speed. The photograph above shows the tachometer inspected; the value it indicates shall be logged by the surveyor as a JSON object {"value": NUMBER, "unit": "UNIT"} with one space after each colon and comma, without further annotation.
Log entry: {"value": 2600, "unit": "rpm"}
